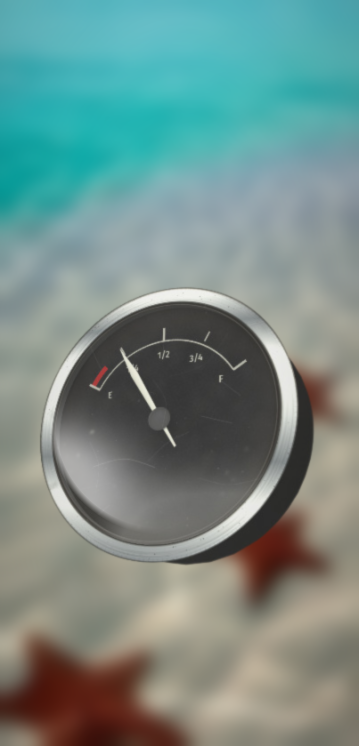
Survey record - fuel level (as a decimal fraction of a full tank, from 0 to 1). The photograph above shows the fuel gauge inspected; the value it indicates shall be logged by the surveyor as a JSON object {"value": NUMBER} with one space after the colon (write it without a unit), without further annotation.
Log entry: {"value": 0.25}
